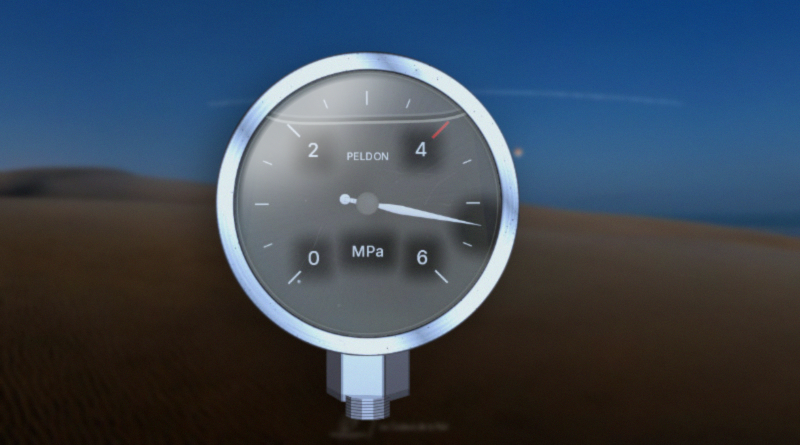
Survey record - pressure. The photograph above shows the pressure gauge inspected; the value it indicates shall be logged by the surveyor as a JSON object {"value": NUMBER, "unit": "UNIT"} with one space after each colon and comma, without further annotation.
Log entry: {"value": 5.25, "unit": "MPa"}
